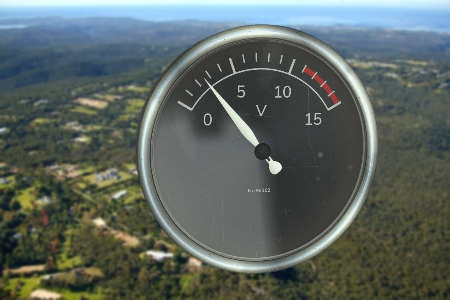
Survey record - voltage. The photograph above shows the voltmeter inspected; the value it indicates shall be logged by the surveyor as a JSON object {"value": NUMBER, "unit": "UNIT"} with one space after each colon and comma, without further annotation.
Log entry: {"value": 2.5, "unit": "V"}
